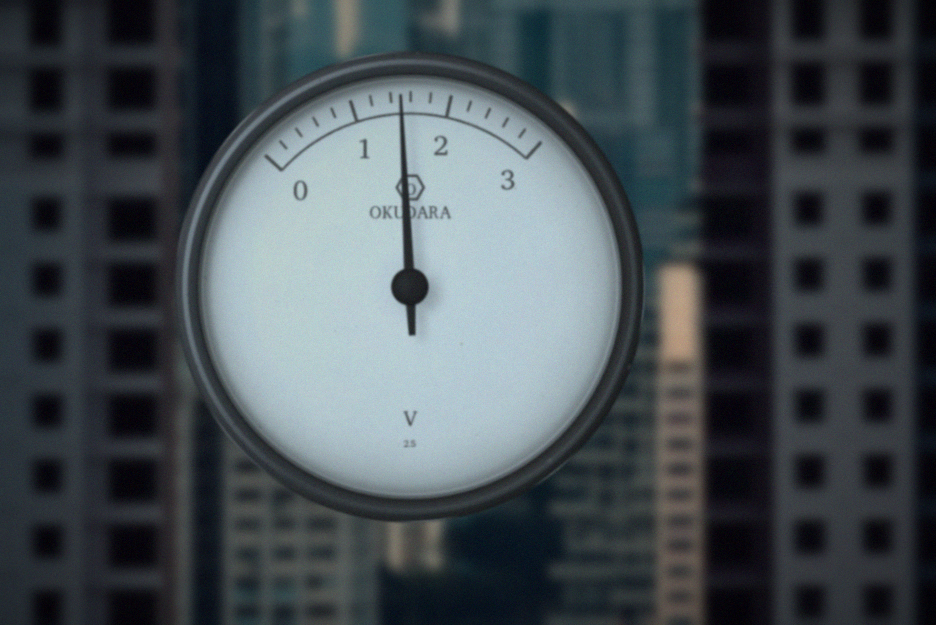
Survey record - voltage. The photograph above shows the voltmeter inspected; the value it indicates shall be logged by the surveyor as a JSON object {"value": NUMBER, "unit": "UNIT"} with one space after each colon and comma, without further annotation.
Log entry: {"value": 1.5, "unit": "V"}
